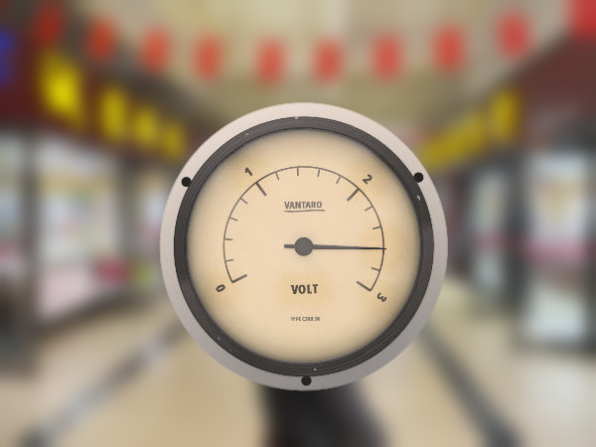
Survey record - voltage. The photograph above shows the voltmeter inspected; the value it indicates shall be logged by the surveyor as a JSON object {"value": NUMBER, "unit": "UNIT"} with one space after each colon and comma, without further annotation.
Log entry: {"value": 2.6, "unit": "V"}
